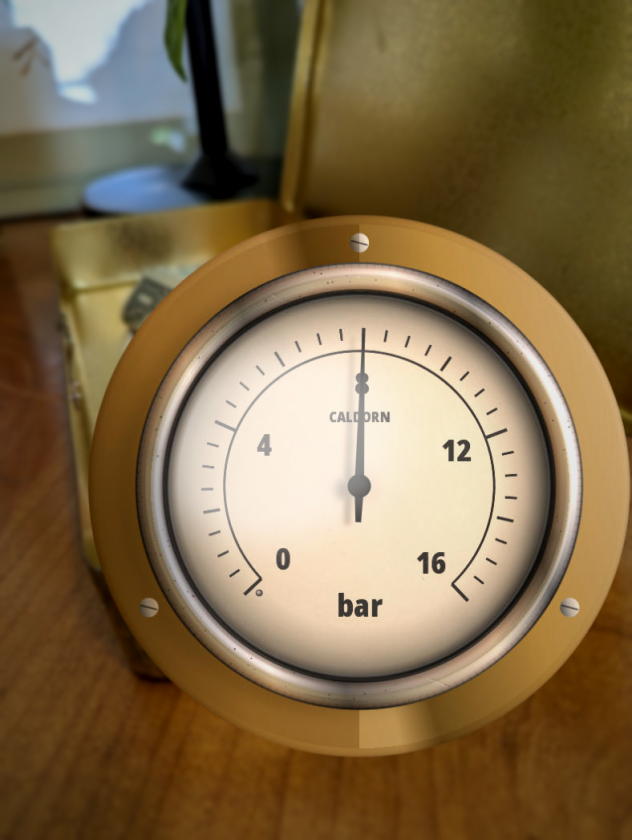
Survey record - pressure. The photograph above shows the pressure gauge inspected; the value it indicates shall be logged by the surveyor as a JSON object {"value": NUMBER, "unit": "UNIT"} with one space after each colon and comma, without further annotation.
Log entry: {"value": 8, "unit": "bar"}
